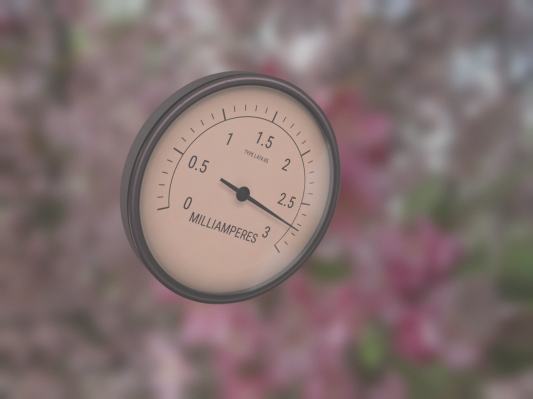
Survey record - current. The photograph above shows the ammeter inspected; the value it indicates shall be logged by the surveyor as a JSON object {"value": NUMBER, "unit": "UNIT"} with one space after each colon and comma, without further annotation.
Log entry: {"value": 2.75, "unit": "mA"}
